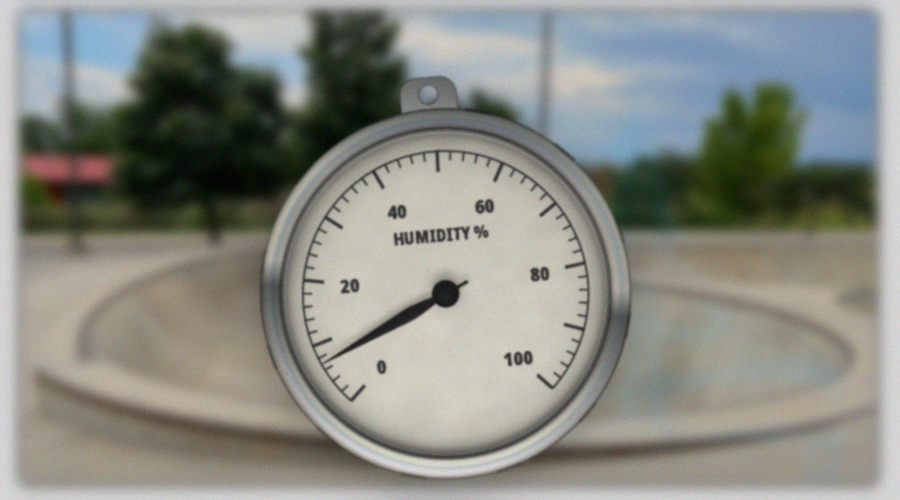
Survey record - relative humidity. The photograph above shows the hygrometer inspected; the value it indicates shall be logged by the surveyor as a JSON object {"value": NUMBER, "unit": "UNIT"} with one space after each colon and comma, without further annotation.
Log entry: {"value": 7, "unit": "%"}
